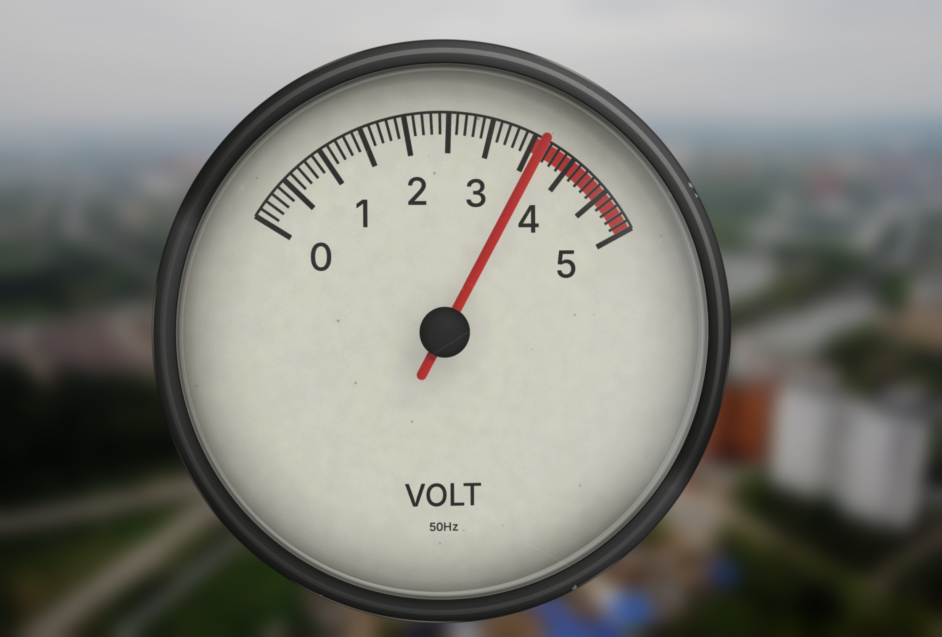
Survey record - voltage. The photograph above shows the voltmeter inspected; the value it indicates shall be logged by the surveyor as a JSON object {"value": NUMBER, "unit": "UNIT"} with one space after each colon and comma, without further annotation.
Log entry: {"value": 3.6, "unit": "V"}
